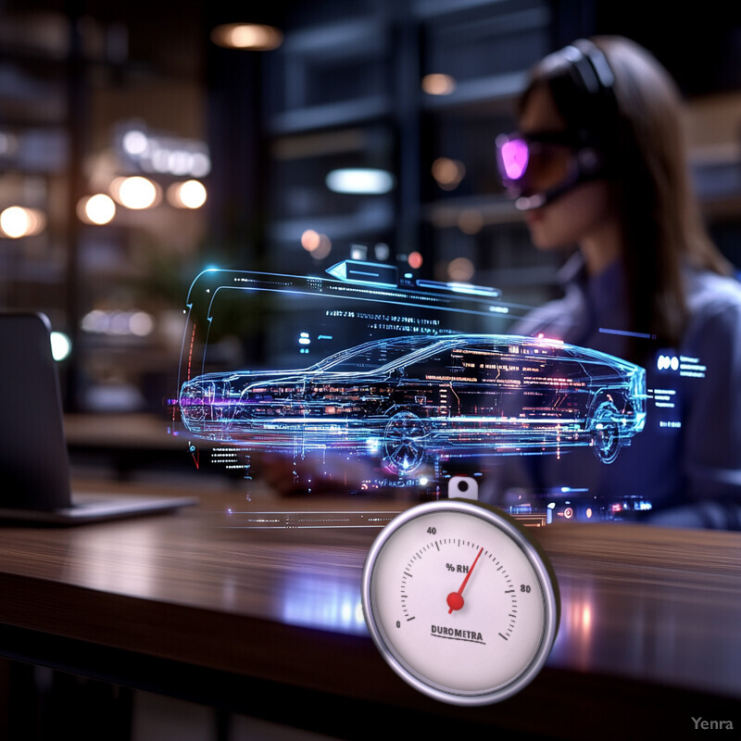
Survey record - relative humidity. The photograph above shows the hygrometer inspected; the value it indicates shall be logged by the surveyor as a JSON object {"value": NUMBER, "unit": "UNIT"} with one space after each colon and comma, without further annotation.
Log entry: {"value": 60, "unit": "%"}
